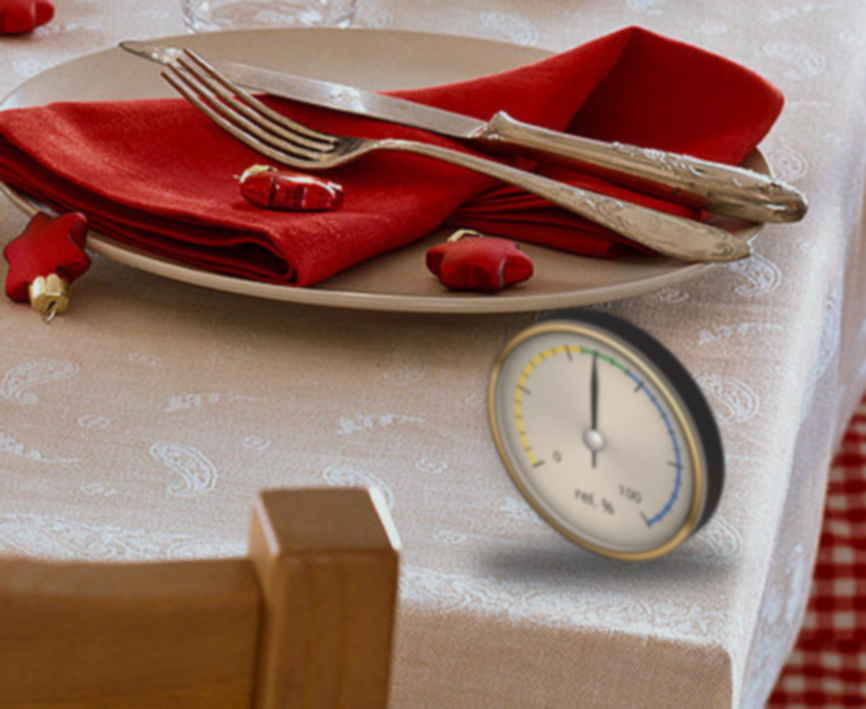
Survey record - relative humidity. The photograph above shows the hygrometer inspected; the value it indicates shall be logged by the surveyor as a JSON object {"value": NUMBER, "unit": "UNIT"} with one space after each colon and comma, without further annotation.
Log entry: {"value": 48, "unit": "%"}
